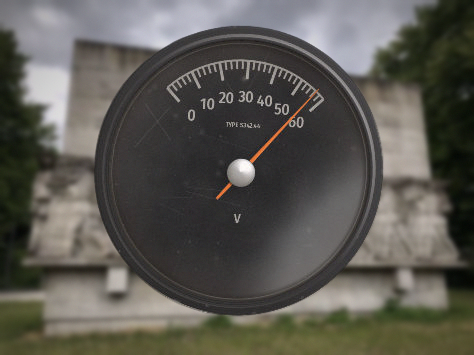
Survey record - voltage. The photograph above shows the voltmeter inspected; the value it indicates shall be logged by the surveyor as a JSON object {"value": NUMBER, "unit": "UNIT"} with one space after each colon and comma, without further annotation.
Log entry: {"value": 56, "unit": "V"}
